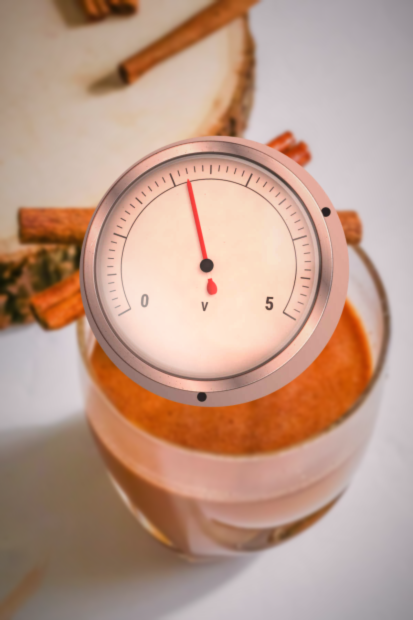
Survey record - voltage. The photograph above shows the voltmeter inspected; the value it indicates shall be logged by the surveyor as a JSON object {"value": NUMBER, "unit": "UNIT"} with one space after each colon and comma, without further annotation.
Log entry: {"value": 2.2, "unit": "V"}
